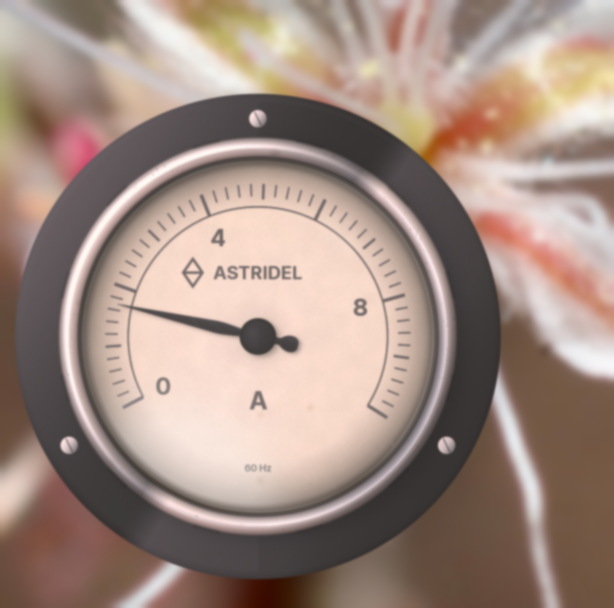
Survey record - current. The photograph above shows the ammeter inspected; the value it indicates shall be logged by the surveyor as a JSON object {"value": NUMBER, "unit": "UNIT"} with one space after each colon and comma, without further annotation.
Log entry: {"value": 1.7, "unit": "A"}
